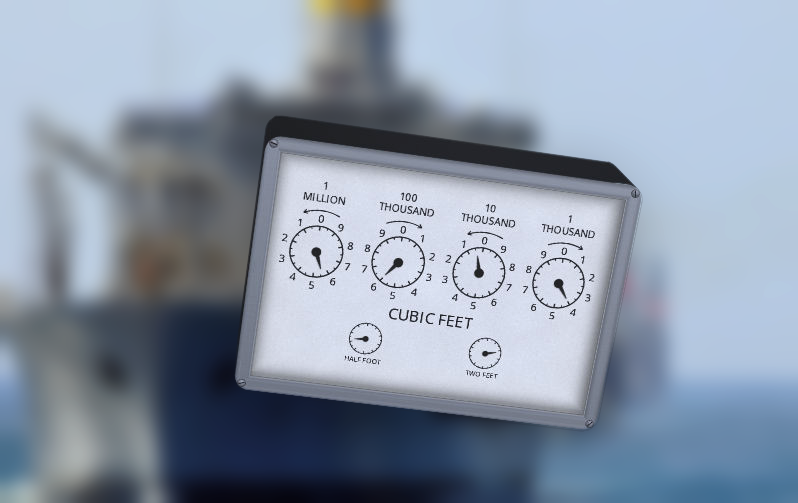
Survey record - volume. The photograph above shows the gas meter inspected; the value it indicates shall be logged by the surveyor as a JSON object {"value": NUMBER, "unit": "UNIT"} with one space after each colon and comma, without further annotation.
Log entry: {"value": 560400, "unit": "ft³"}
